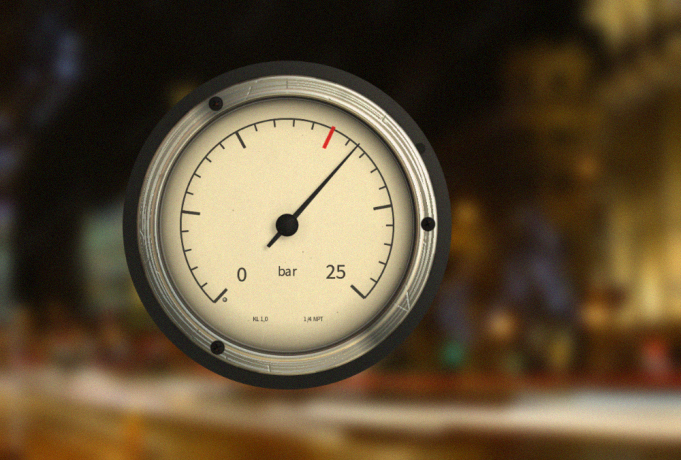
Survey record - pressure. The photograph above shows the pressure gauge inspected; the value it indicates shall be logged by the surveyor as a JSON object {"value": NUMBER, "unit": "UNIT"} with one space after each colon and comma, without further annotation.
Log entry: {"value": 16.5, "unit": "bar"}
